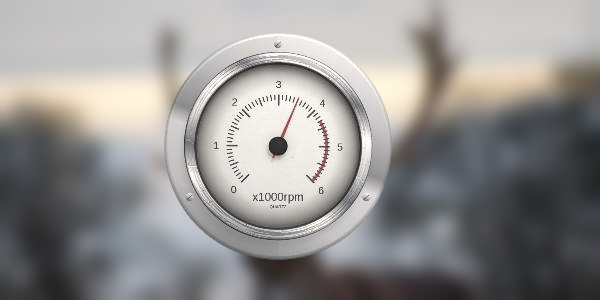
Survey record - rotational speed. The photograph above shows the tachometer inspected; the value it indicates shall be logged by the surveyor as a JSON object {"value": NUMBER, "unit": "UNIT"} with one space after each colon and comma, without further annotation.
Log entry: {"value": 3500, "unit": "rpm"}
